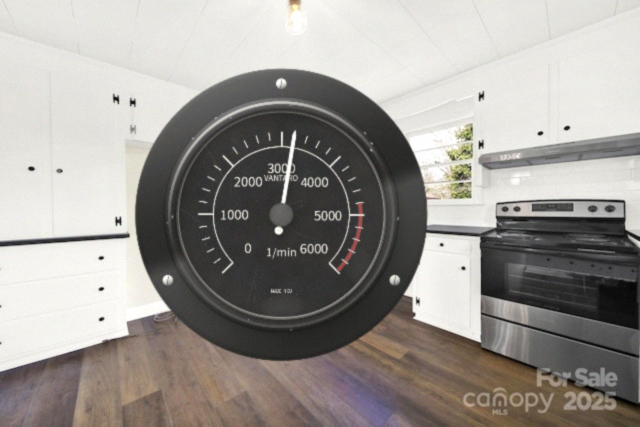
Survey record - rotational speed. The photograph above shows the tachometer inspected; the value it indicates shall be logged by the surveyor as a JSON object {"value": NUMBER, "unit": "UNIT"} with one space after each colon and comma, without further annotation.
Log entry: {"value": 3200, "unit": "rpm"}
